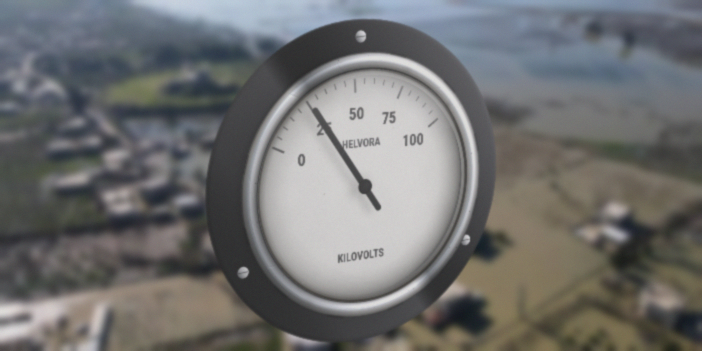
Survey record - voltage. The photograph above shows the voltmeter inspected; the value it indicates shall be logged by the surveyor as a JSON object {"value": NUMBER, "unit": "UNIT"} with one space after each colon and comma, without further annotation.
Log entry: {"value": 25, "unit": "kV"}
